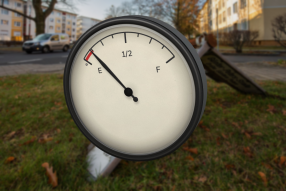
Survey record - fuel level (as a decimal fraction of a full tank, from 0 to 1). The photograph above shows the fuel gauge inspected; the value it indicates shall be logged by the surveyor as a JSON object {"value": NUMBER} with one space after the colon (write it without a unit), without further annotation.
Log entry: {"value": 0.125}
